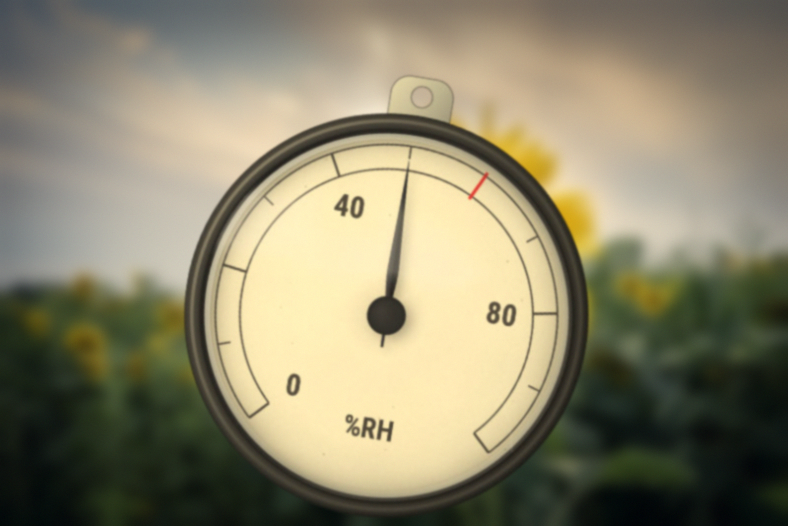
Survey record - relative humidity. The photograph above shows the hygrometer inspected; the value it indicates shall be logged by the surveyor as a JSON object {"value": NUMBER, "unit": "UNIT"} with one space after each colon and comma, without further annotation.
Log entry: {"value": 50, "unit": "%"}
